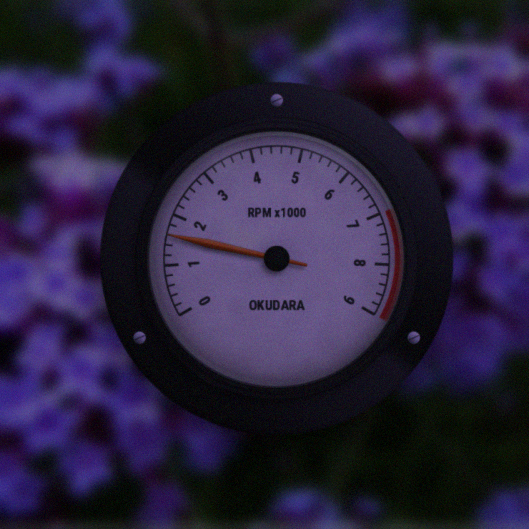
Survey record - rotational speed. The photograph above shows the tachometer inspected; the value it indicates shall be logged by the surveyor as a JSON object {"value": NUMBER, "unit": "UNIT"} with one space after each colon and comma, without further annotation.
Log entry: {"value": 1600, "unit": "rpm"}
